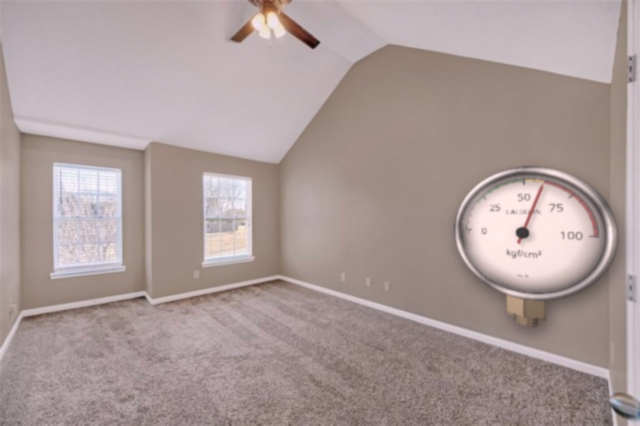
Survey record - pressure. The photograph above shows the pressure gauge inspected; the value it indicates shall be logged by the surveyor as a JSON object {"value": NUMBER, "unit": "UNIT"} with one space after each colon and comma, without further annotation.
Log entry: {"value": 60, "unit": "kg/cm²"}
